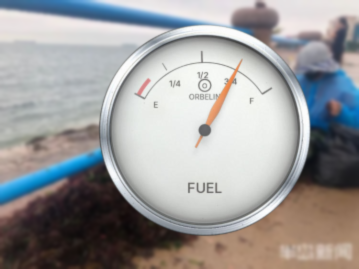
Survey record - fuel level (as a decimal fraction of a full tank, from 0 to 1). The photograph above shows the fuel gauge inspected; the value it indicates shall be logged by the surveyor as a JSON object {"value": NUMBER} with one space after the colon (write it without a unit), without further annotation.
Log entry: {"value": 0.75}
